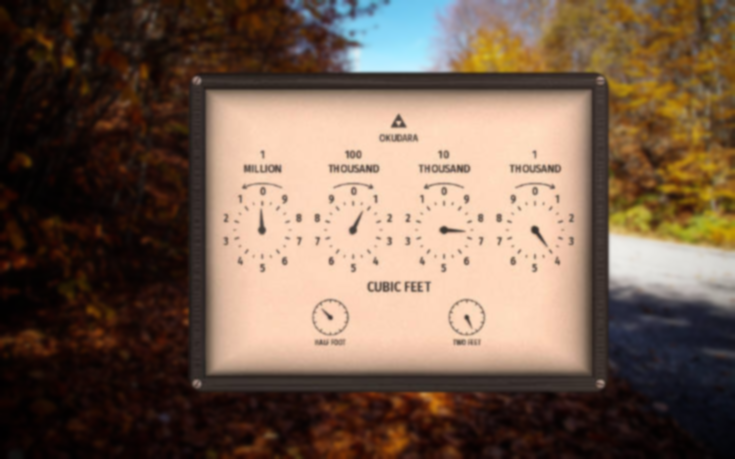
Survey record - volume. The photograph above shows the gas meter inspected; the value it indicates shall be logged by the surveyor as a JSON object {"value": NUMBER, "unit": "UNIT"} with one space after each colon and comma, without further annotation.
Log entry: {"value": 7400, "unit": "ft³"}
